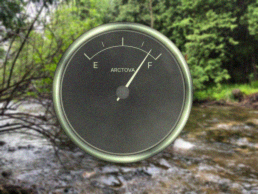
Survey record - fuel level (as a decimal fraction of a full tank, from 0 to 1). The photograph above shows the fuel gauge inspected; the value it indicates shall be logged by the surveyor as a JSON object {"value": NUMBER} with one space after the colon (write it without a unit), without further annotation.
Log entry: {"value": 0.875}
